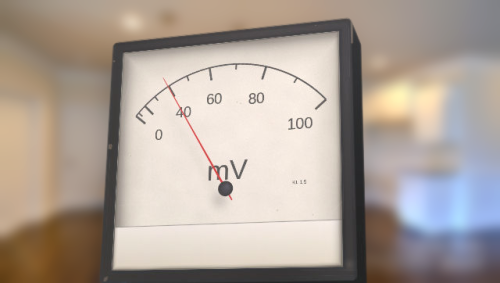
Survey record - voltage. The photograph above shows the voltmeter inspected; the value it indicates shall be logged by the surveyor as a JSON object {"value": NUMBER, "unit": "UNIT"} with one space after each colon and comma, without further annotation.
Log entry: {"value": 40, "unit": "mV"}
